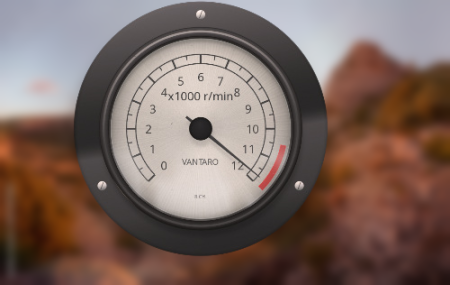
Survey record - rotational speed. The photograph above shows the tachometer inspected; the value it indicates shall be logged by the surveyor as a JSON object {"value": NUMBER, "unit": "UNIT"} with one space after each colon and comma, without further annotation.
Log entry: {"value": 11750, "unit": "rpm"}
